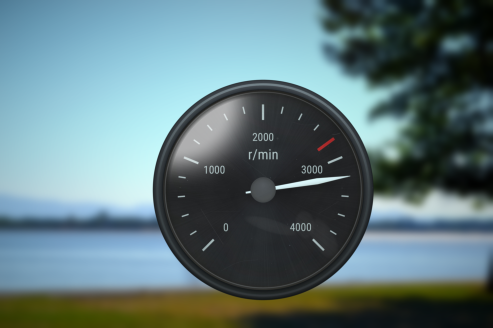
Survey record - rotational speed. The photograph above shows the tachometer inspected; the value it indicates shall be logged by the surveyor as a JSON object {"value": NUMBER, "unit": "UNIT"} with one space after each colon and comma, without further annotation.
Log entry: {"value": 3200, "unit": "rpm"}
